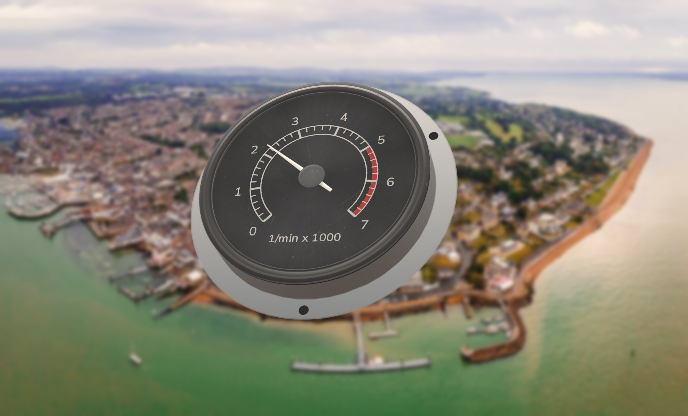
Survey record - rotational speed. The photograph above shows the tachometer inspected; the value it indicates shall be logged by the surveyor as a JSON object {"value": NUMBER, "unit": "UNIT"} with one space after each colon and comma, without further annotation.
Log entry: {"value": 2200, "unit": "rpm"}
